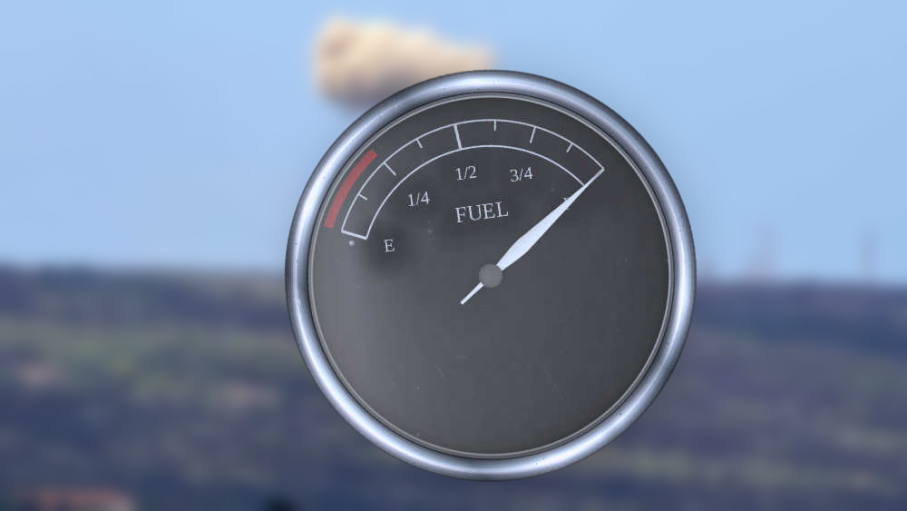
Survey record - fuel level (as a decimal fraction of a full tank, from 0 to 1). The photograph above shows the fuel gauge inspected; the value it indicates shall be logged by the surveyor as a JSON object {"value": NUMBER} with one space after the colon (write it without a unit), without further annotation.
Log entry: {"value": 1}
